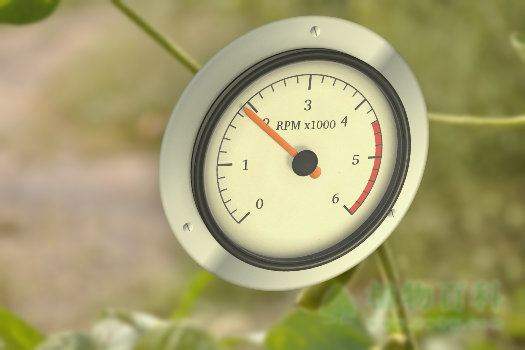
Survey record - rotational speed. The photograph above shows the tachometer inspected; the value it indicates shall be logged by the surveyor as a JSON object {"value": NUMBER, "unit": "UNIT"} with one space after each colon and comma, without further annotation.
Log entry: {"value": 1900, "unit": "rpm"}
